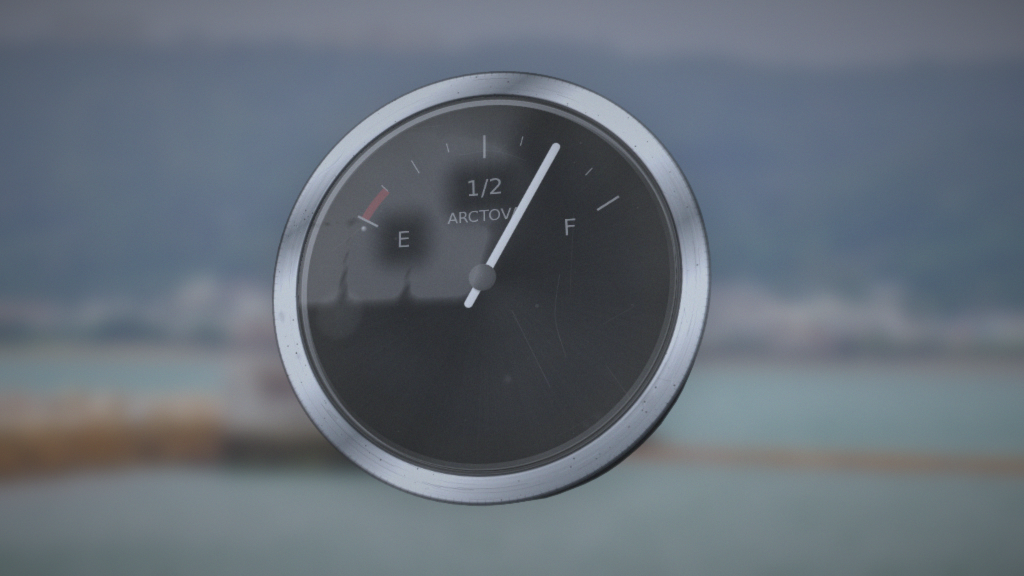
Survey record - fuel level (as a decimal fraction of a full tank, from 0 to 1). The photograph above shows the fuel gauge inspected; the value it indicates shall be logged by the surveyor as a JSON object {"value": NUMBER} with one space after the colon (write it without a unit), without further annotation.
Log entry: {"value": 0.75}
